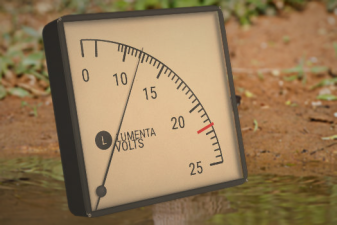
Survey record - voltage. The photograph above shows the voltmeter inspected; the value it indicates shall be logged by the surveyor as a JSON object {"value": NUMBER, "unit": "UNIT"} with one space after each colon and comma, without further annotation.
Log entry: {"value": 12, "unit": "V"}
